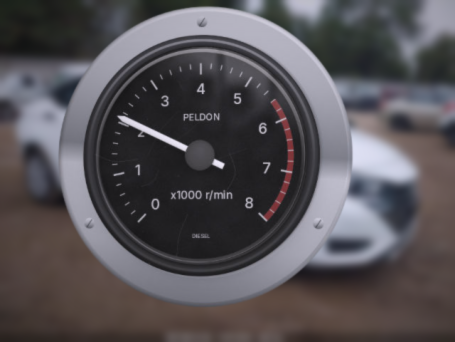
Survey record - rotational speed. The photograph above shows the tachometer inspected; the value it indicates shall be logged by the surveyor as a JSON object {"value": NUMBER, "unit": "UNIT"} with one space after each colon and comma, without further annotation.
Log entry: {"value": 2100, "unit": "rpm"}
